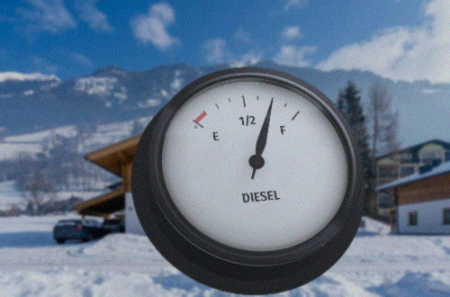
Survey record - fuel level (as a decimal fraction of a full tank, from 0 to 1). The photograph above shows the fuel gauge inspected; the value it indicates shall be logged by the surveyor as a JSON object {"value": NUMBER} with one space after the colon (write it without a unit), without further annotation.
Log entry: {"value": 0.75}
